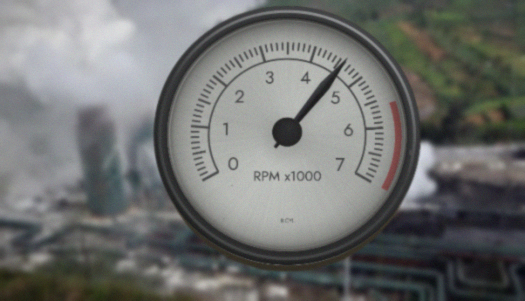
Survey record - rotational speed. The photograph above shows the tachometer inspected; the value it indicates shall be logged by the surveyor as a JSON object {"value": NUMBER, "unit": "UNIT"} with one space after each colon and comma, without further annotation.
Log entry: {"value": 4600, "unit": "rpm"}
